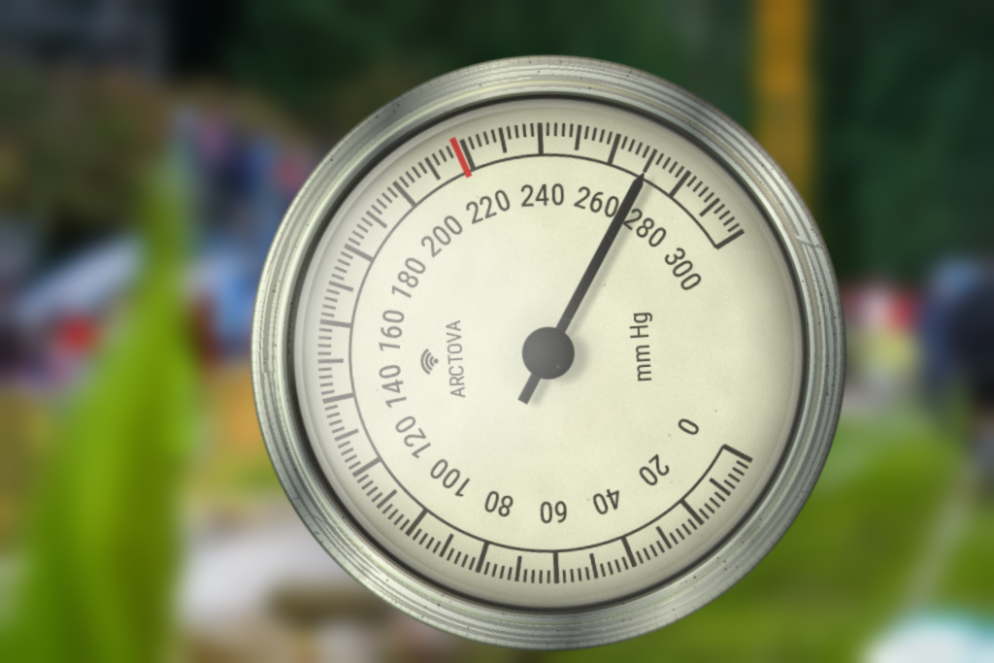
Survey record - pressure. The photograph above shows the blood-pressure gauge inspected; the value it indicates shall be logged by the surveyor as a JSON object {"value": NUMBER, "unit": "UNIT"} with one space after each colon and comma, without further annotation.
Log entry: {"value": 270, "unit": "mmHg"}
